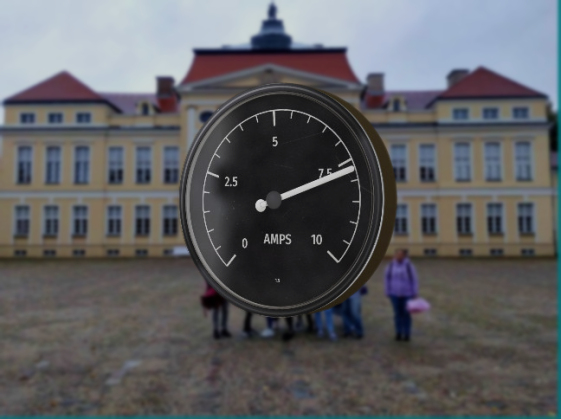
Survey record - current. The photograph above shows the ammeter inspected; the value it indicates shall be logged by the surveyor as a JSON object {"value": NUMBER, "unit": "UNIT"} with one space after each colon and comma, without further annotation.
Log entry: {"value": 7.75, "unit": "A"}
